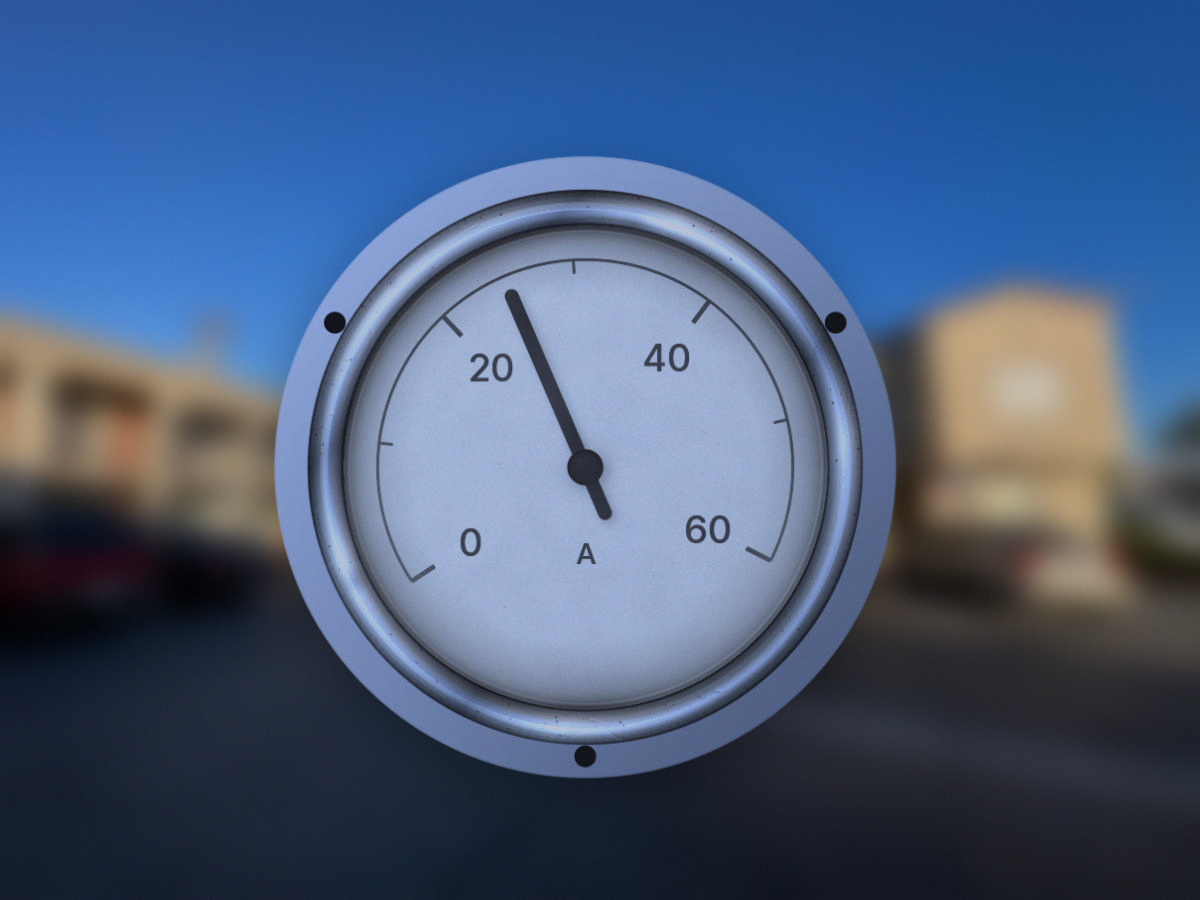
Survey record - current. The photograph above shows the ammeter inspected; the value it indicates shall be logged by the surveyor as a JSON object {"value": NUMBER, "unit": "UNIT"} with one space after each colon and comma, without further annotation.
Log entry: {"value": 25, "unit": "A"}
